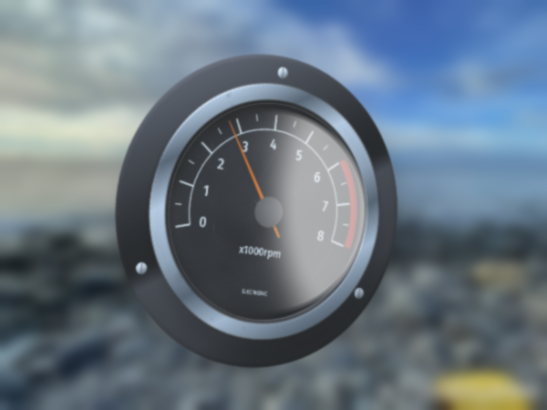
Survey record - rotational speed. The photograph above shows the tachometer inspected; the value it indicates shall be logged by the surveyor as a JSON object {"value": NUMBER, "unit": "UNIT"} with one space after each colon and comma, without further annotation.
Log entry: {"value": 2750, "unit": "rpm"}
